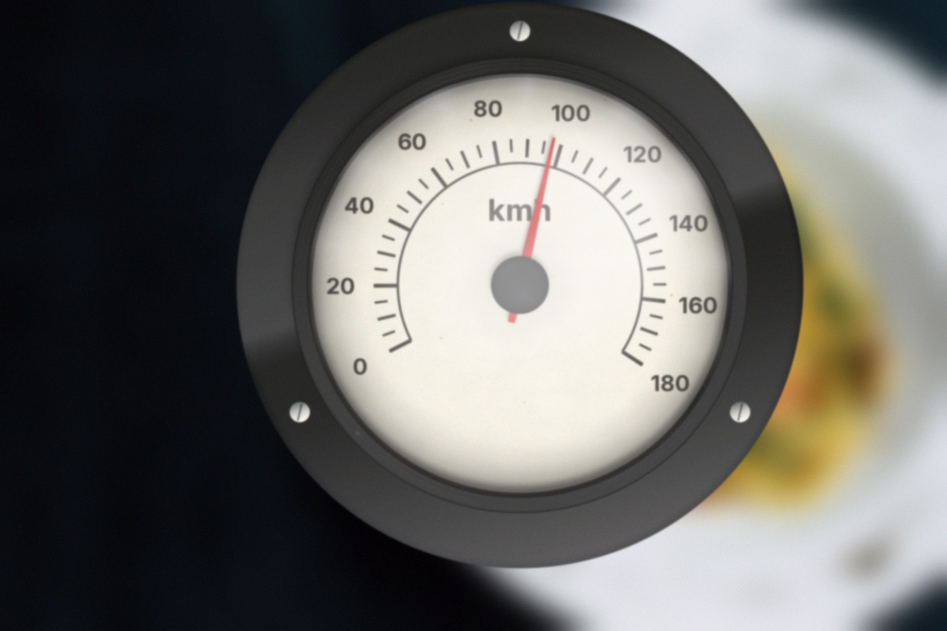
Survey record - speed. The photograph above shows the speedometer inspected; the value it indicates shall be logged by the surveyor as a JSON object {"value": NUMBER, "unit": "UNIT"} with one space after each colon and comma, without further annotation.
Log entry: {"value": 97.5, "unit": "km/h"}
